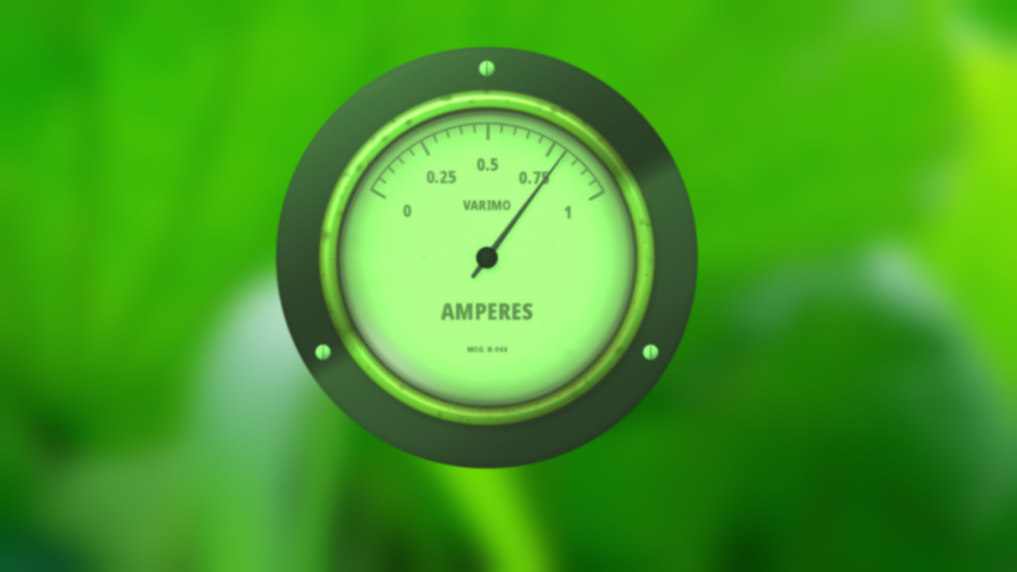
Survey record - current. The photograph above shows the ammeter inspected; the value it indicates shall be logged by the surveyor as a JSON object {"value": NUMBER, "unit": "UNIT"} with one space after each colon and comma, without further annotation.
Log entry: {"value": 0.8, "unit": "A"}
